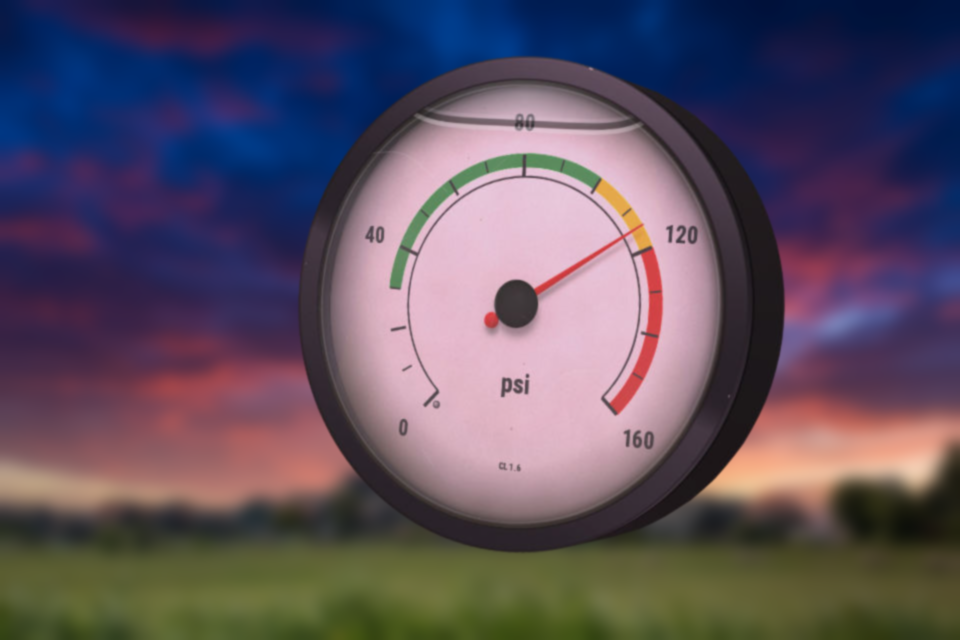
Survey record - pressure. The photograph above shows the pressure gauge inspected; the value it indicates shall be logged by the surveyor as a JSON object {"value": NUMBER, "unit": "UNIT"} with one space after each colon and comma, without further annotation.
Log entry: {"value": 115, "unit": "psi"}
